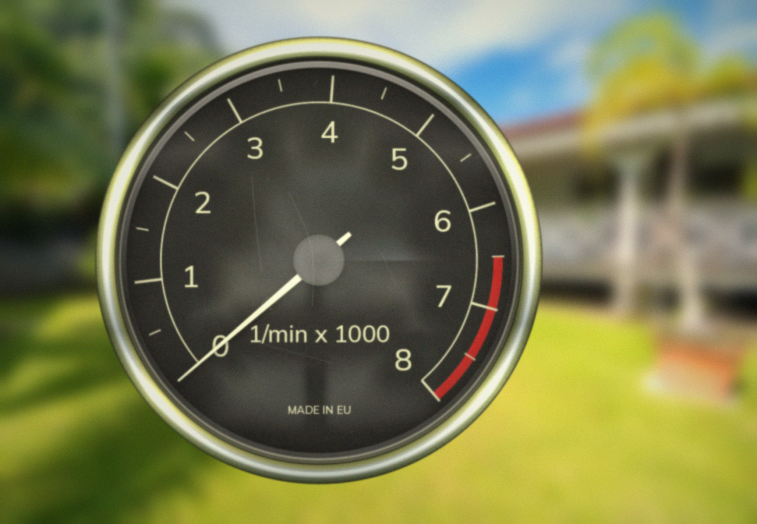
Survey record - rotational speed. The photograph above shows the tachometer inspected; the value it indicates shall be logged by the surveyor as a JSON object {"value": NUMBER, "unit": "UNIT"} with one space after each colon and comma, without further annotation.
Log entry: {"value": 0, "unit": "rpm"}
